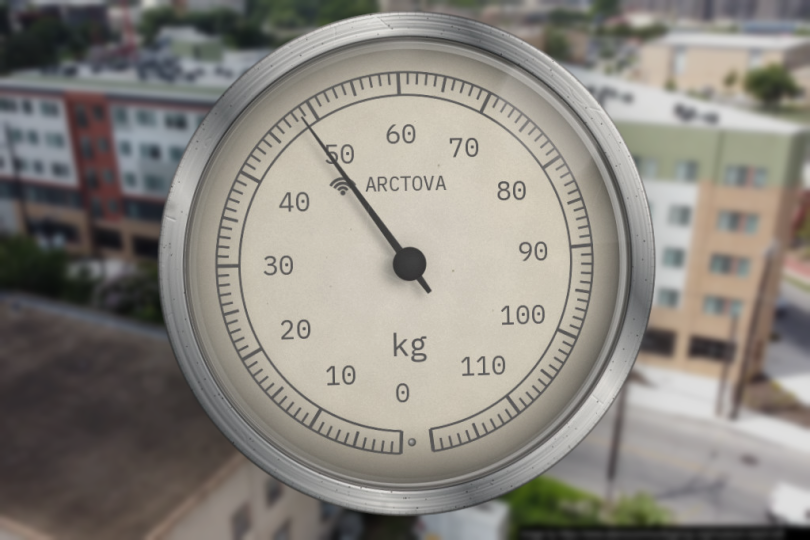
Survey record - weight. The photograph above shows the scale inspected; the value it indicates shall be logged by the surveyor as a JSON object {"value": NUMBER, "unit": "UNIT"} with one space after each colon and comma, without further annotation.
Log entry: {"value": 48.5, "unit": "kg"}
